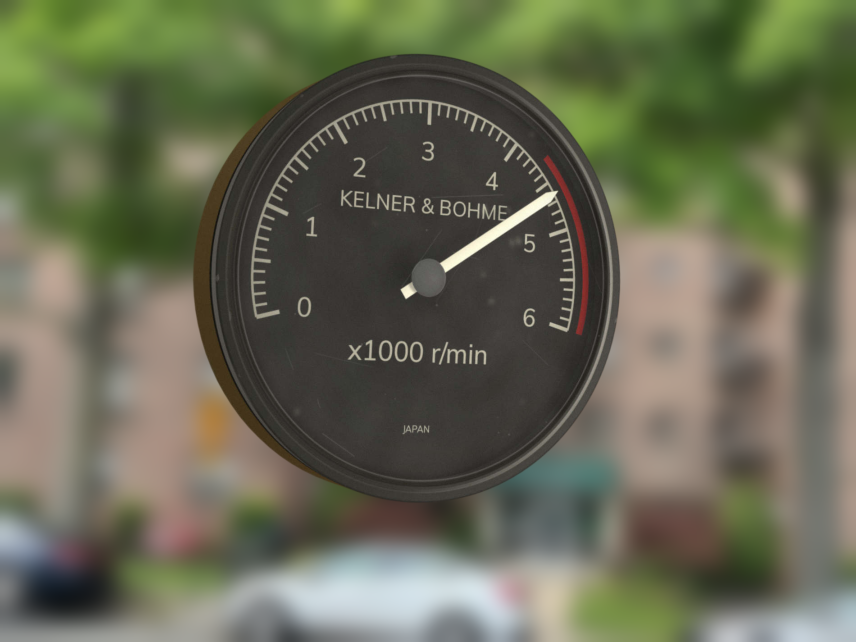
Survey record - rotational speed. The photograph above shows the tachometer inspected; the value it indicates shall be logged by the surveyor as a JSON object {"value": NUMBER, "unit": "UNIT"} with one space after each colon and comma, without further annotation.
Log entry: {"value": 4600, "unit": "rpm"}
